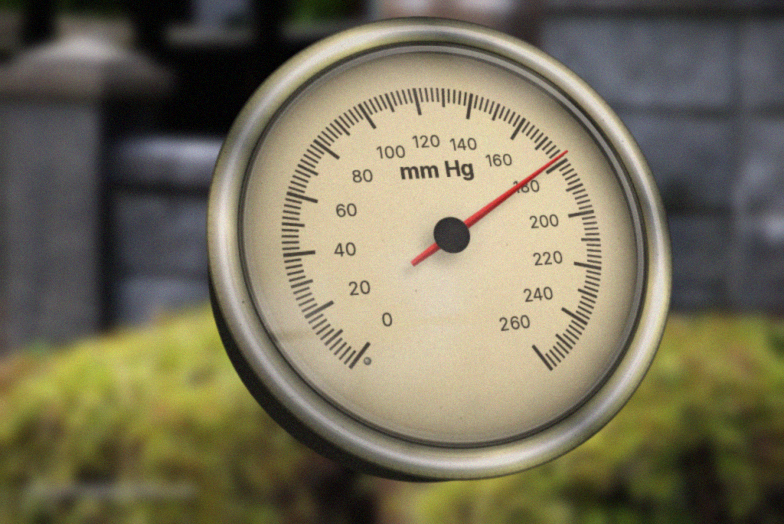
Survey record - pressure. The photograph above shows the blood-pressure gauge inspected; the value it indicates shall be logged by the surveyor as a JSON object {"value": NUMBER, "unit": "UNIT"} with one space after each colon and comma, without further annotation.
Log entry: {"value": 178, "unit": "mmHg"}
